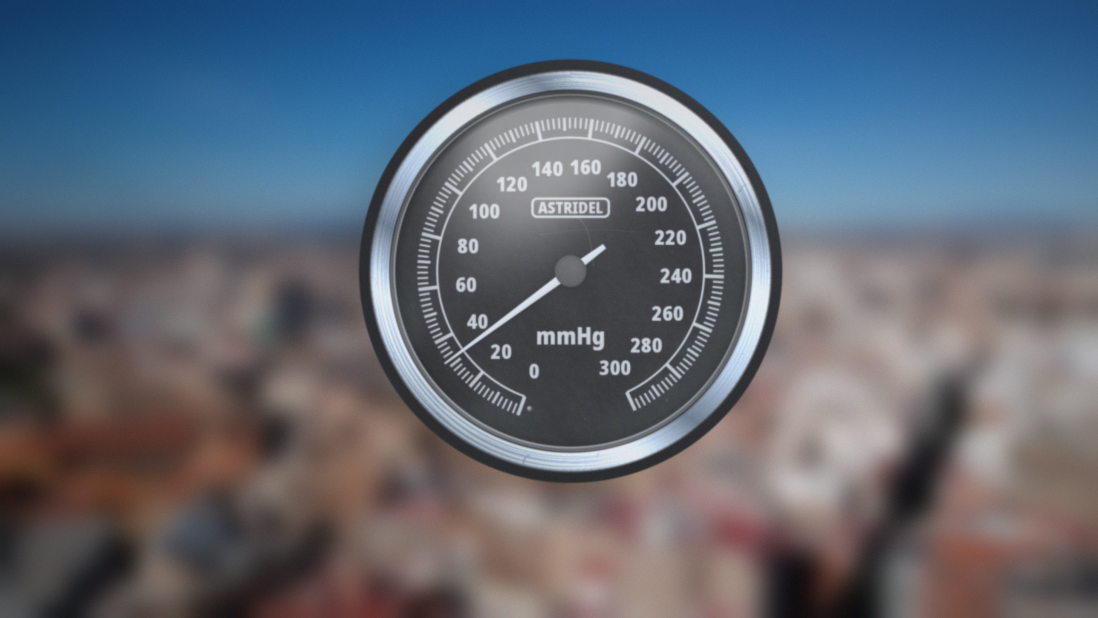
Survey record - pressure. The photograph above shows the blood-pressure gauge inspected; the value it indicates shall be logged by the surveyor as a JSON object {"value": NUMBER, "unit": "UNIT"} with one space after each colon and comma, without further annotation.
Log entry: {"value": 32, "unit": "mmHg"}
